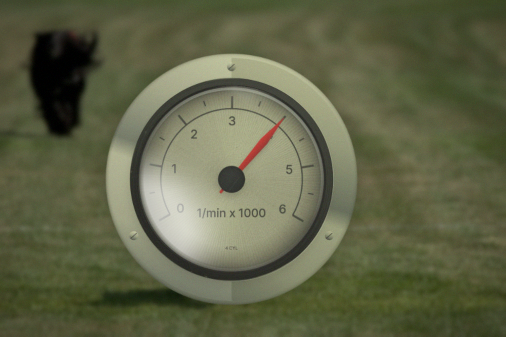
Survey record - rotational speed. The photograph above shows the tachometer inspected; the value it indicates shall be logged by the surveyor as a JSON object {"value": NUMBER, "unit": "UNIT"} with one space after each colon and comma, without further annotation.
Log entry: {"value": 4000, "unit": "rpm"}
